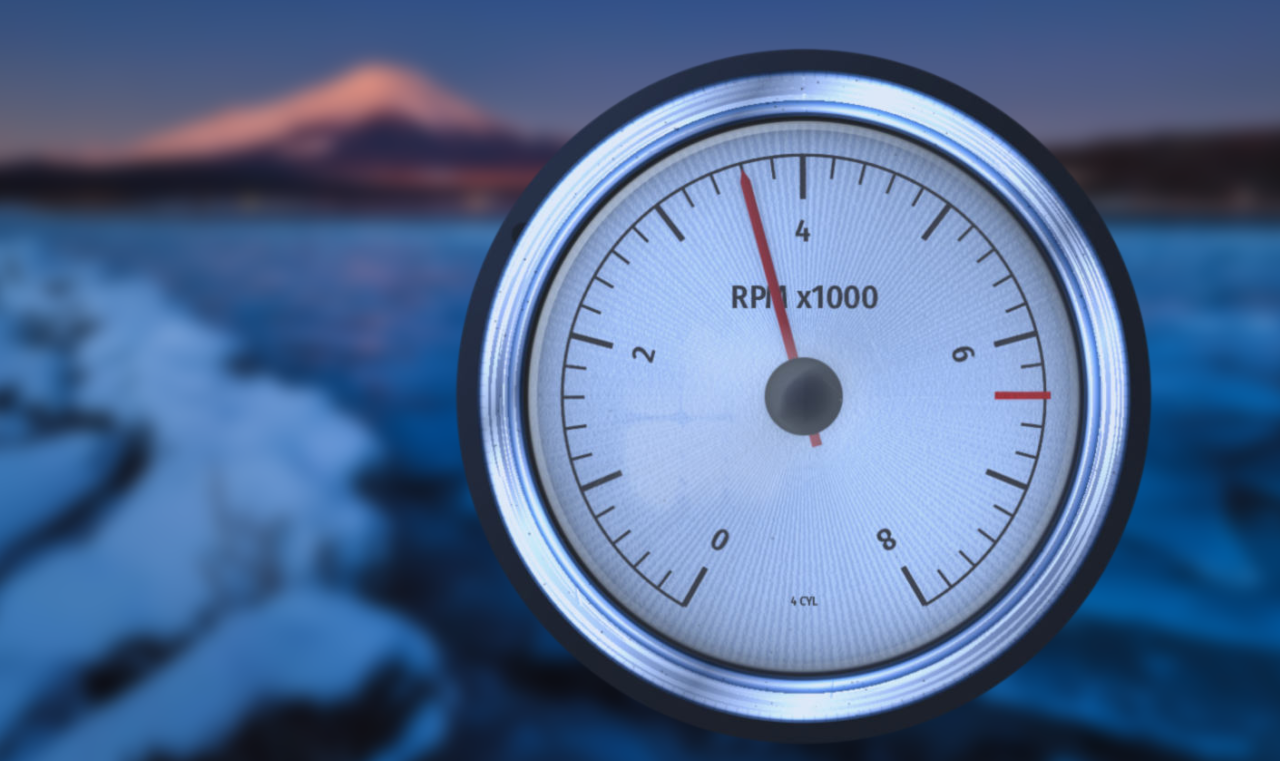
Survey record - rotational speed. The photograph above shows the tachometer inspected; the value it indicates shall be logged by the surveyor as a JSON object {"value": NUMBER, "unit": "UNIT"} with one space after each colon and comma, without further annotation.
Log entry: {"value": 3600, "unit": "rpm"}
